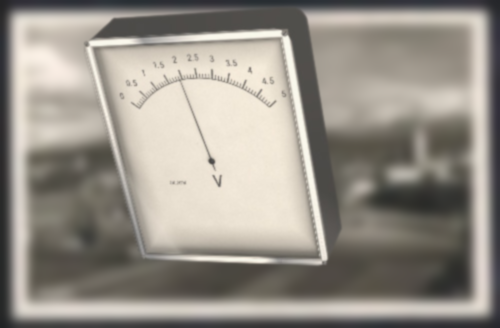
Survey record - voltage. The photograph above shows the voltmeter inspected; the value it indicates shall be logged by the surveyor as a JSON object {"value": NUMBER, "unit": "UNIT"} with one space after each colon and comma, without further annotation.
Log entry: {"value": 2, "unit": "V"}
